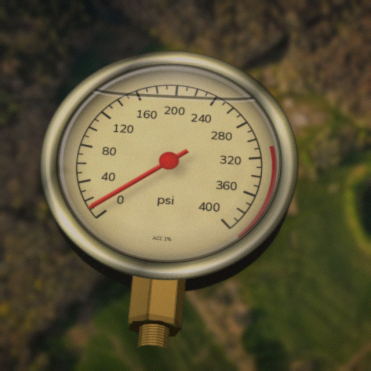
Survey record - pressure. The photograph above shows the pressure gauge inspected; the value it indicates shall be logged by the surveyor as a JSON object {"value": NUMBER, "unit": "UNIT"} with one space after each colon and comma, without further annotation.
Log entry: {"value": 10, "unit": "psi"}
